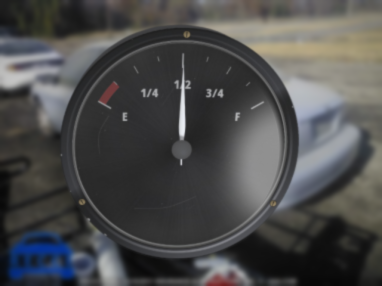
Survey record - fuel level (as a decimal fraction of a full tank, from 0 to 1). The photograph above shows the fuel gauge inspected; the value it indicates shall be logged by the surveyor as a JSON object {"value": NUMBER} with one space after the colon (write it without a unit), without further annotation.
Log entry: {"value": 0.5}
